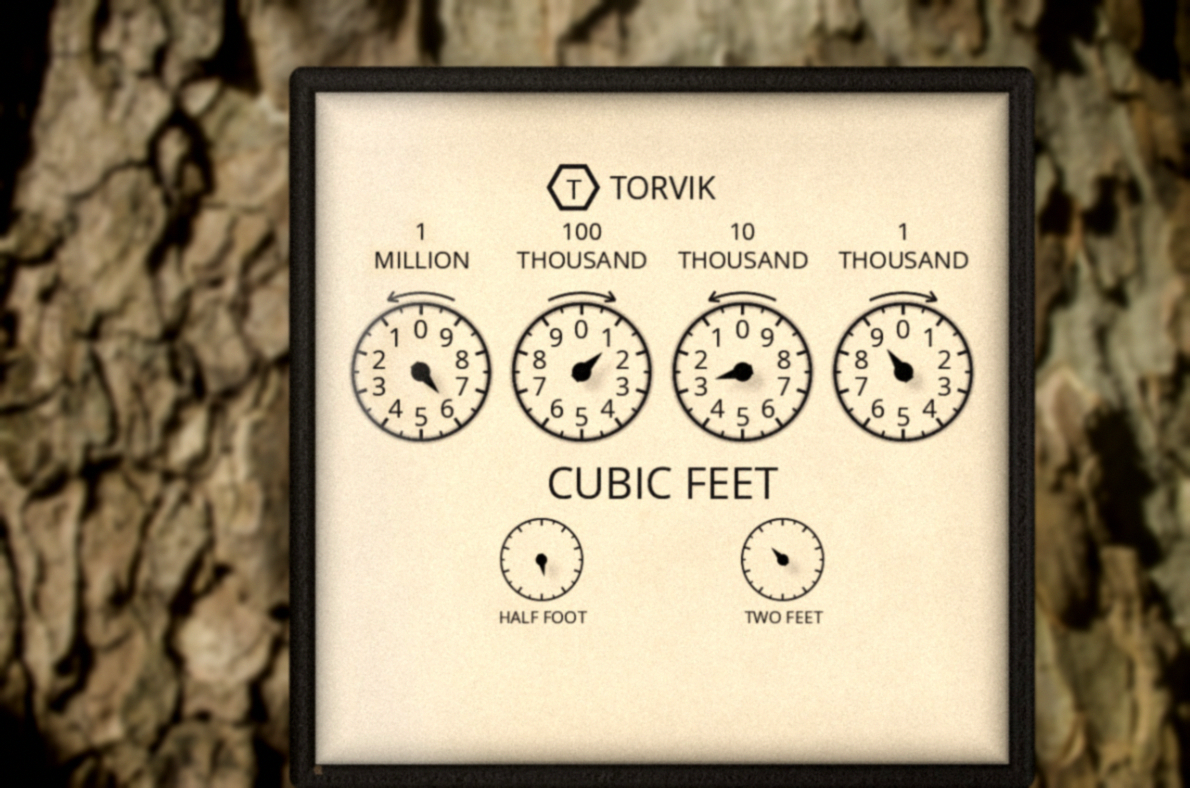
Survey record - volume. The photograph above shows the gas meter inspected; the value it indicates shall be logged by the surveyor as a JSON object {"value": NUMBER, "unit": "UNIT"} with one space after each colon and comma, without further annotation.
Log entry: {"value": 612900, "unit": "ft³"}
